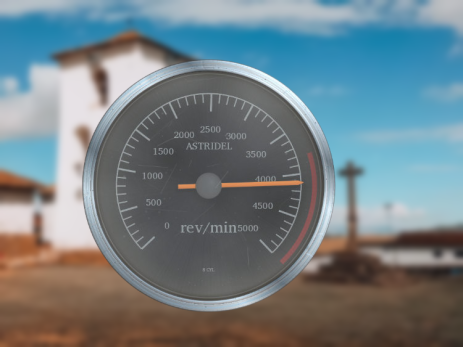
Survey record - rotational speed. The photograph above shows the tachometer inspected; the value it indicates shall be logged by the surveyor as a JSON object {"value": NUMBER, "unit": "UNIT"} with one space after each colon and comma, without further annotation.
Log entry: {"value": 4100, "unit": "rpm"}
